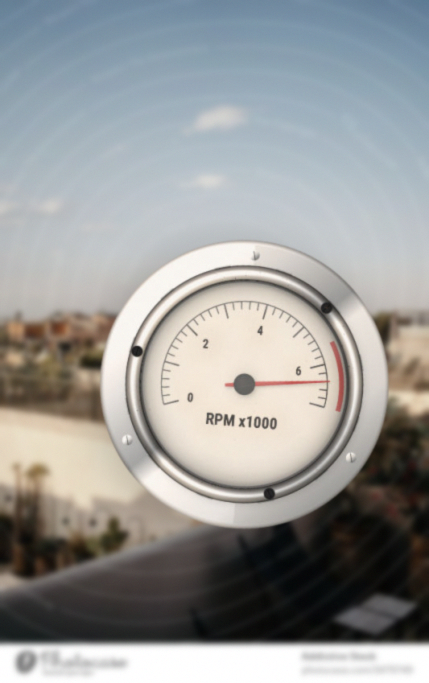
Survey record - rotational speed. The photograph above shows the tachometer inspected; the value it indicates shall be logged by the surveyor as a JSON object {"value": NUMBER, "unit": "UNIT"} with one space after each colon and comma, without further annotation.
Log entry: {"value": 6400, "unit": "rpm"}
